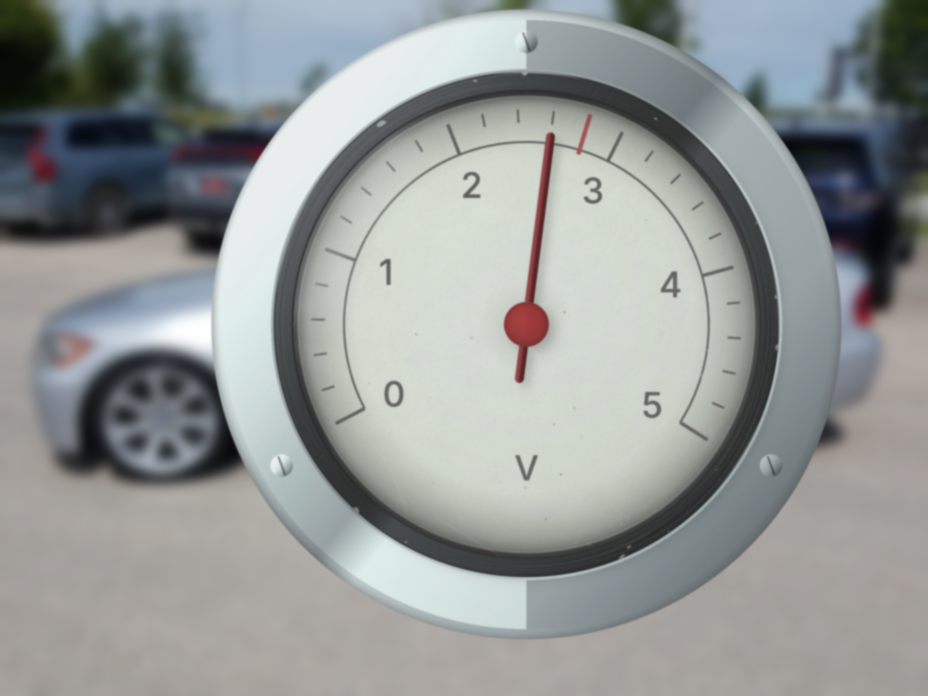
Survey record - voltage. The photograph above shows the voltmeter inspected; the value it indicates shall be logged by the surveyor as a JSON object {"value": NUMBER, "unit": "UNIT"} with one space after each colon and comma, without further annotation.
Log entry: {"value": 2.6, "unit": "V"}
